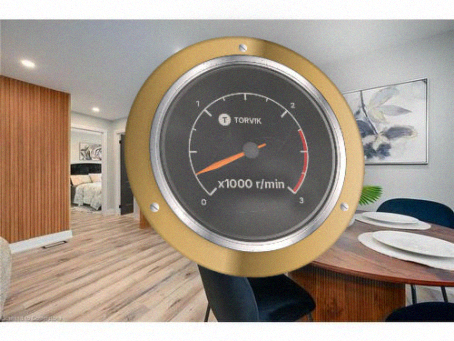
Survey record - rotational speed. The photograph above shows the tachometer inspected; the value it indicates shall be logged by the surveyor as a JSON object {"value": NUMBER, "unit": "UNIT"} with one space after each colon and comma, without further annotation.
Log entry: {"value": 250, "unit": "rpm"}
